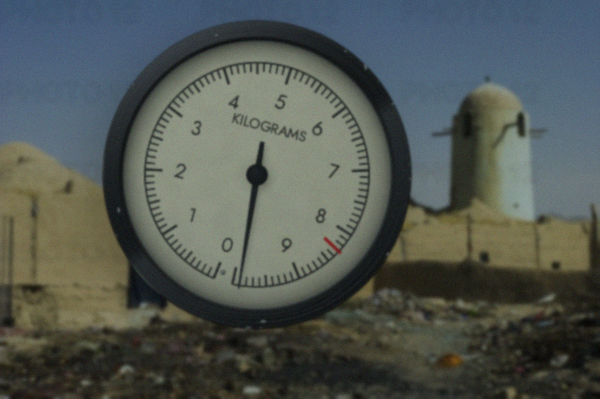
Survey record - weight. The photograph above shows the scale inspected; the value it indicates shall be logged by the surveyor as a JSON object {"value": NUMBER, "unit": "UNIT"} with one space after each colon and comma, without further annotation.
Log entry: {"value": 9.9, "unit": "kg"}
